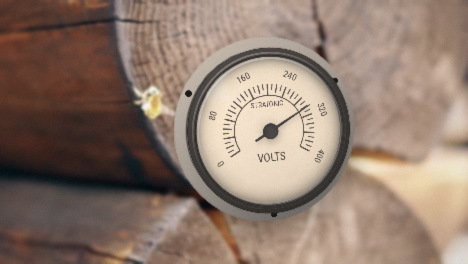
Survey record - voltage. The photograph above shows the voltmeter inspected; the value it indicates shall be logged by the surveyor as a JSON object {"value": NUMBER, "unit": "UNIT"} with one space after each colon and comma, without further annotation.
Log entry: {"value": 300, "unit": "V"}
